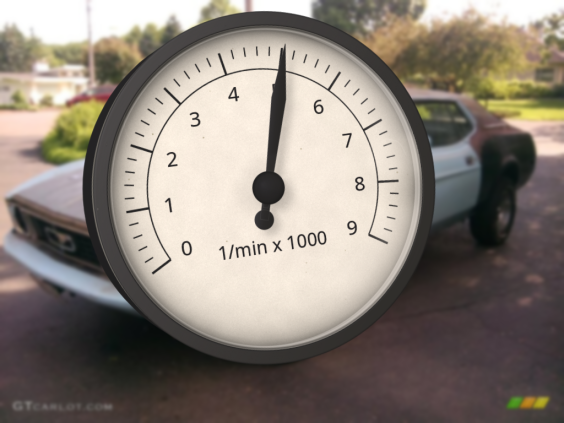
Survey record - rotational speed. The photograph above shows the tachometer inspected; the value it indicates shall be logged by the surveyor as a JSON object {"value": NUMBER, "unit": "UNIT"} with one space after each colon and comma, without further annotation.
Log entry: {"value": 5000, "unit": "rpm"}
